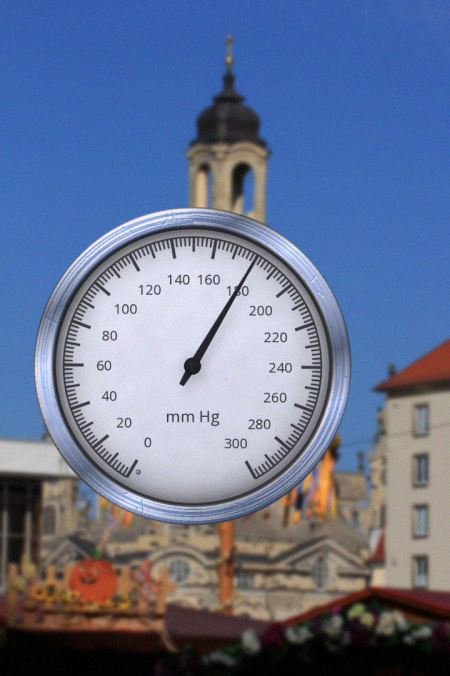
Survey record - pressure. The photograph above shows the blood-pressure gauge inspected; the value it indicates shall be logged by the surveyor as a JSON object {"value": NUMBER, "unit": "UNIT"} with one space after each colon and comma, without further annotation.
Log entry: {"value": 180, "unit": "mmHg"}
